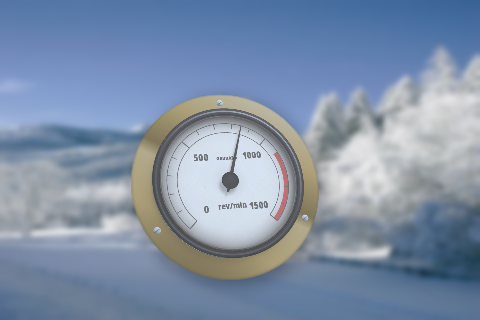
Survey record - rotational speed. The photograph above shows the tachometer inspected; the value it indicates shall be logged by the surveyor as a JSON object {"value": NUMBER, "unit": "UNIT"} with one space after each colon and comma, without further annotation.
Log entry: {"value": 850, "unit": "rpm"}
